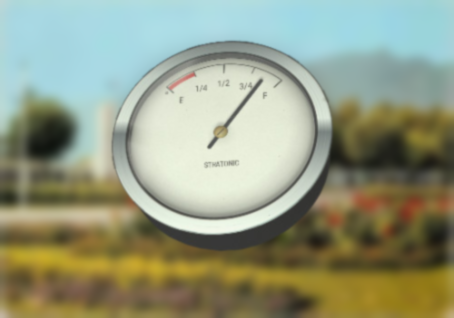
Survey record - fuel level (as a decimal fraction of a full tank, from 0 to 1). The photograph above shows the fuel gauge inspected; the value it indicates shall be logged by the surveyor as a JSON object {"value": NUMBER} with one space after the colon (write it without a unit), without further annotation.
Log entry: {"value": 0.875}
